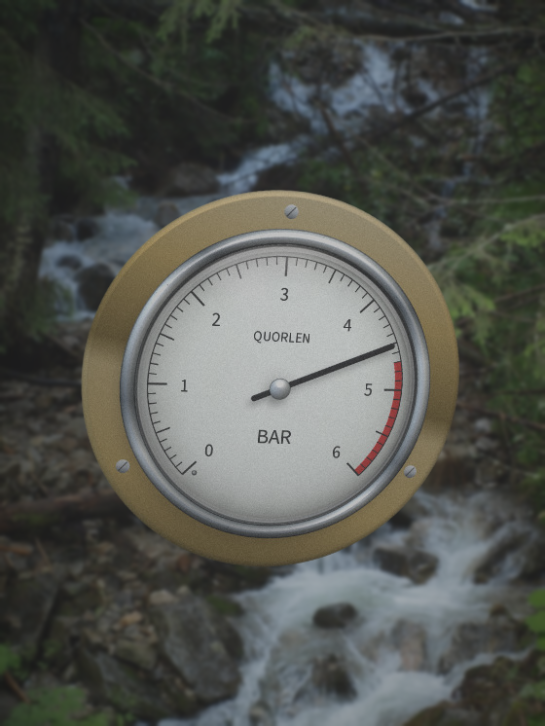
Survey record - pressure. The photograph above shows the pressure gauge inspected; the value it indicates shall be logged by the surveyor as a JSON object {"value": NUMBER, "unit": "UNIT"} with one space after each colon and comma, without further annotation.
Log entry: {"value": 4.5, "unit": "bar"}
